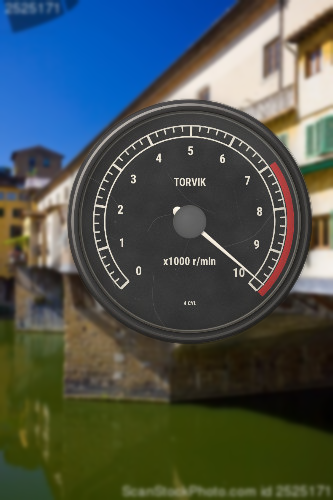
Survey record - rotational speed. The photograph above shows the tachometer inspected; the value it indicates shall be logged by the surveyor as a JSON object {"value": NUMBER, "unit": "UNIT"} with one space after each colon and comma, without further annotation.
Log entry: {"value": 9800, "unit": "rpm"}
